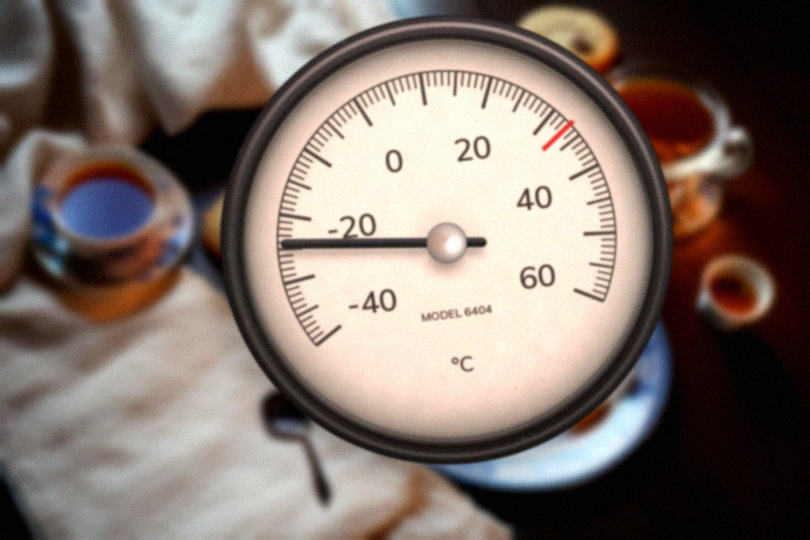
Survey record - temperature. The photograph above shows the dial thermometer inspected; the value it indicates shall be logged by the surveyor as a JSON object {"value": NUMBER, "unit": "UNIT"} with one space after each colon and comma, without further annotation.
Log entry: {"value": -24, "unit": "°C"}
